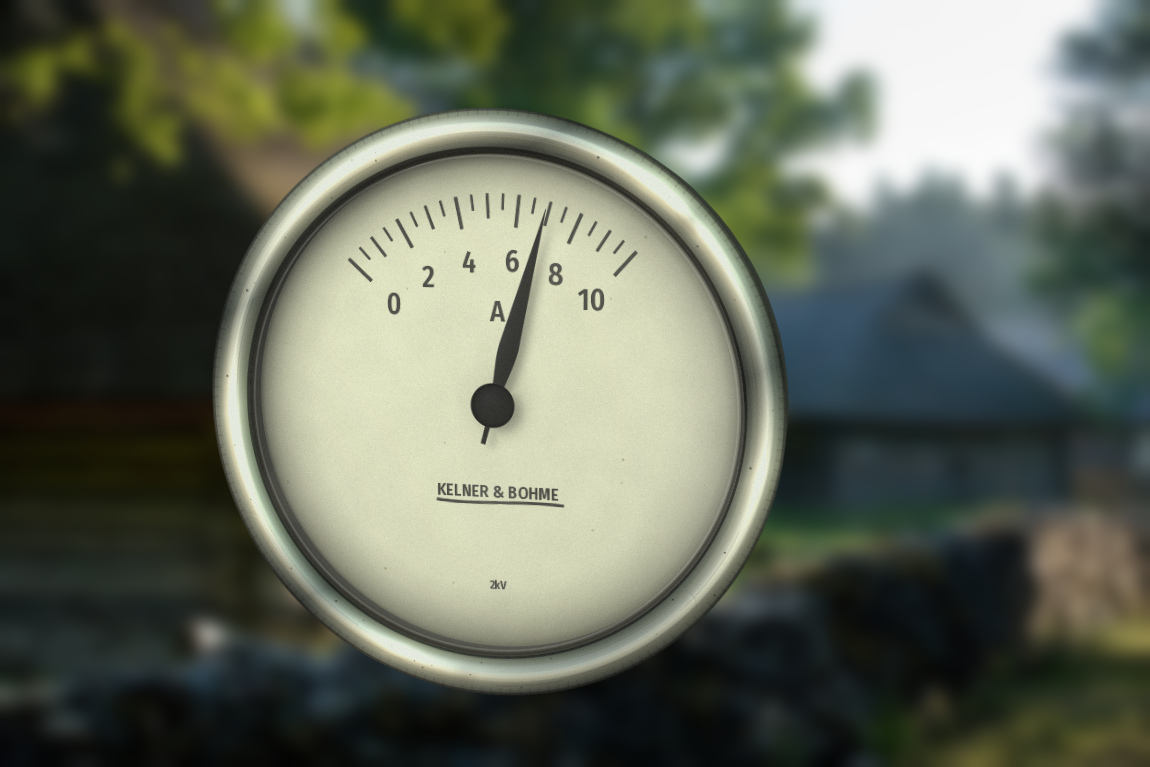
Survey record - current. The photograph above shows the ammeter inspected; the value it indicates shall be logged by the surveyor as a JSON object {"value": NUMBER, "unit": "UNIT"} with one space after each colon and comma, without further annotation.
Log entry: {"value": 7, "unit": "A"}
